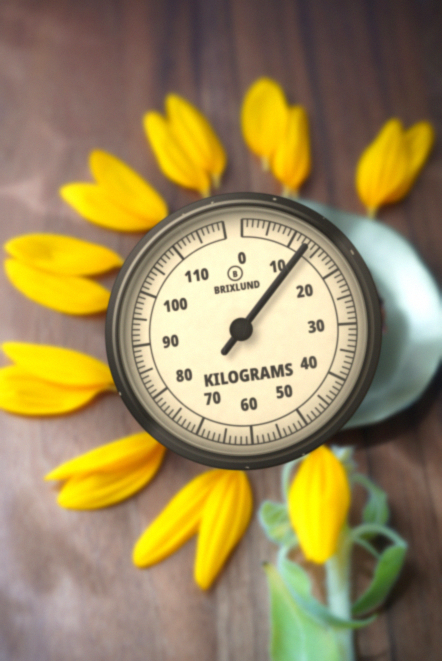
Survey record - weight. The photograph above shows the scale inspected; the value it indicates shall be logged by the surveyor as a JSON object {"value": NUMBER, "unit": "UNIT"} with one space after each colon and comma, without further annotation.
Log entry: {"value": 13, "unit": "kg"}
